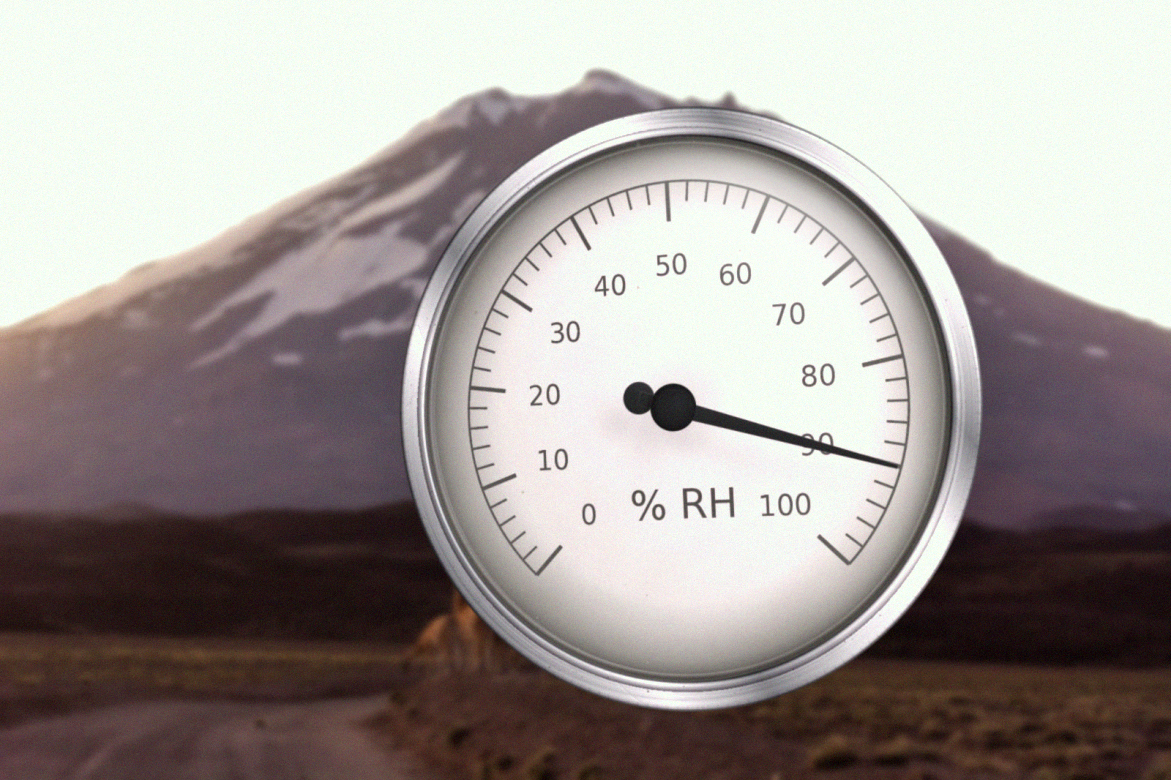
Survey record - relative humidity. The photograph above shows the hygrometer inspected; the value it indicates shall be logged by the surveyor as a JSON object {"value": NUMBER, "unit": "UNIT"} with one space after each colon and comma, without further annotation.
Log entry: {"value": 90, "unit": "%"}
